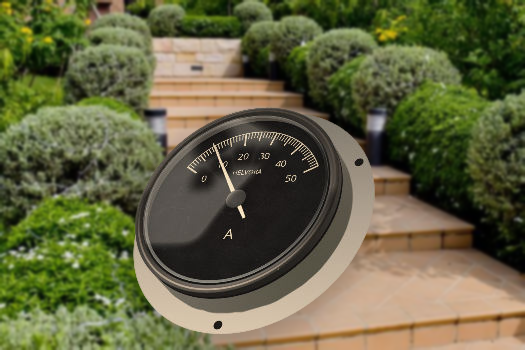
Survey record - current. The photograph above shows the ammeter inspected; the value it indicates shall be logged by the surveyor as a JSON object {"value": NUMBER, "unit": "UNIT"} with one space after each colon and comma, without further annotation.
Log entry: {"value": 10, "unit": "A"}
